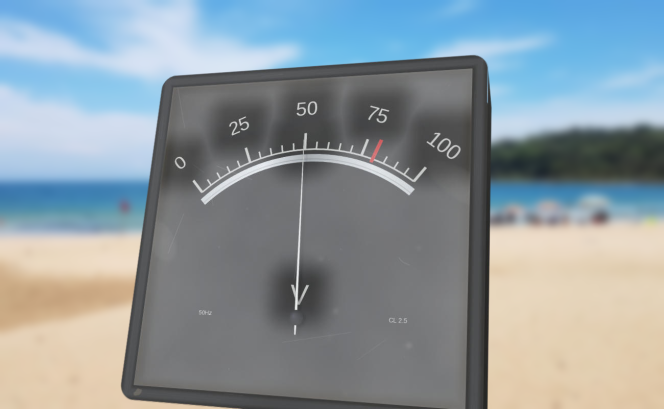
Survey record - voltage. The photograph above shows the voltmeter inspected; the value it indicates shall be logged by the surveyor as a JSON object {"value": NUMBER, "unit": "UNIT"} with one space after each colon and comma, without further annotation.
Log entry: {"value": 50, "unit": "V"}
